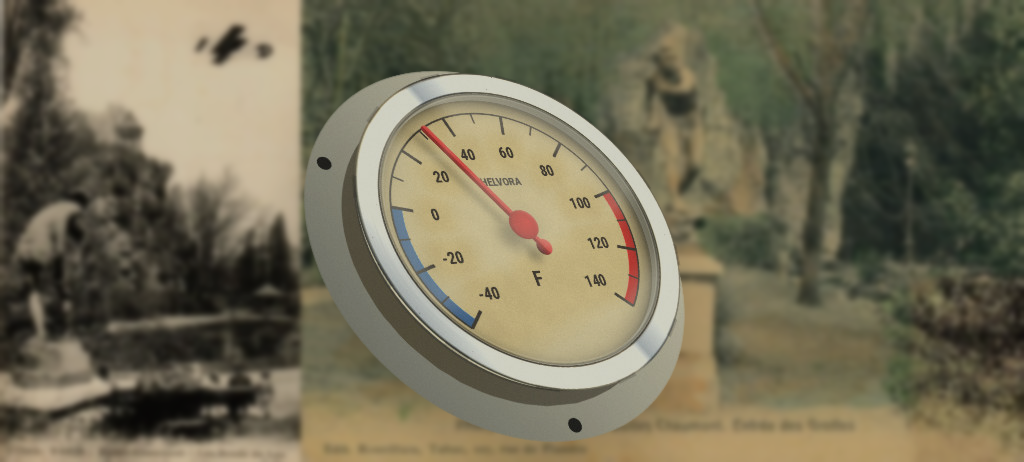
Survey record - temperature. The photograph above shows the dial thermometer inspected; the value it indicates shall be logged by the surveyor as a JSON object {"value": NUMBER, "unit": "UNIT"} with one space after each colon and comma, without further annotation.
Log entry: {"value": 30, "unit": "°F"}
